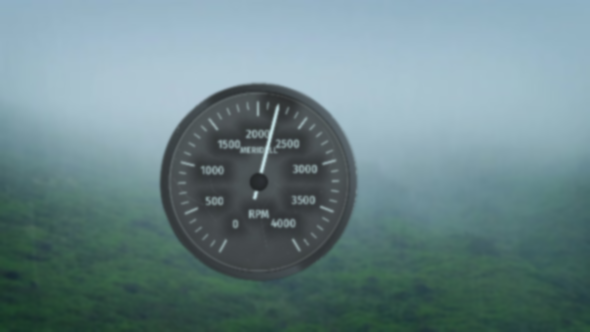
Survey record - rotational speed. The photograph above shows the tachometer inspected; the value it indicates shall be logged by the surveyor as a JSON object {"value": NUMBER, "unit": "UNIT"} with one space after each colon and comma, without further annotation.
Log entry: {"value": 2200, "unit": "rpm"}
